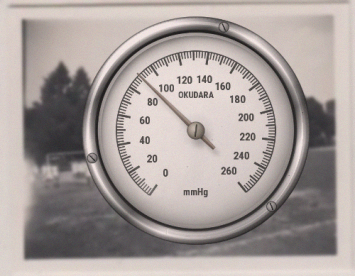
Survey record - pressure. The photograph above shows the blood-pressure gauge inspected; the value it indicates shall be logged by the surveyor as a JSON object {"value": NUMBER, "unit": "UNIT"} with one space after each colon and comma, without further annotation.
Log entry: {"value": 90, "unit": "mmHg"}
